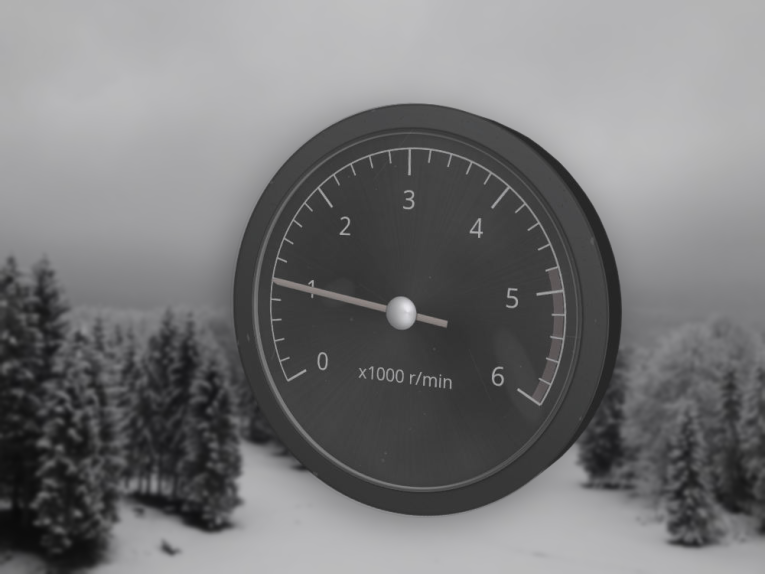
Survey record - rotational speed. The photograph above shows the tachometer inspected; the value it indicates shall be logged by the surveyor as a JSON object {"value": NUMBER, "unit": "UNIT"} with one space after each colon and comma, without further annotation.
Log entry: {"value": 1000, "unit": "rpm"}
